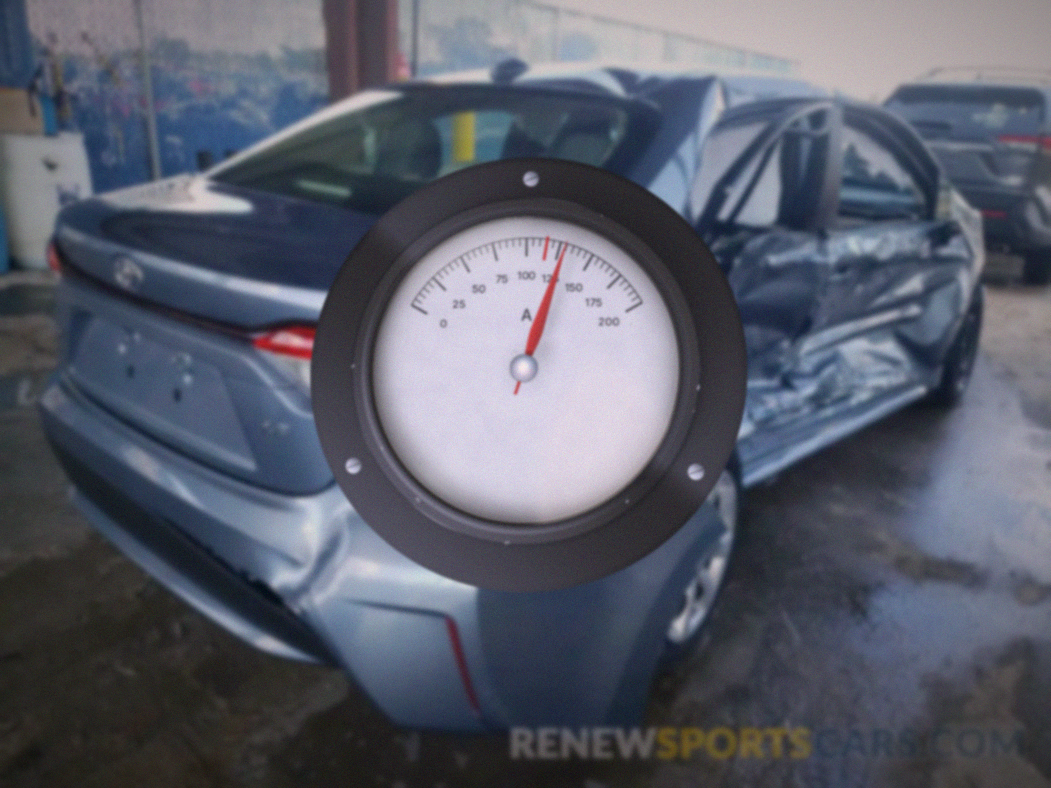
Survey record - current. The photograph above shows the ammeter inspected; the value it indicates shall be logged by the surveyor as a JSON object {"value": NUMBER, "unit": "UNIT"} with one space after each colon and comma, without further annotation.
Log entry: {"value": 130, "unit": "A"}
